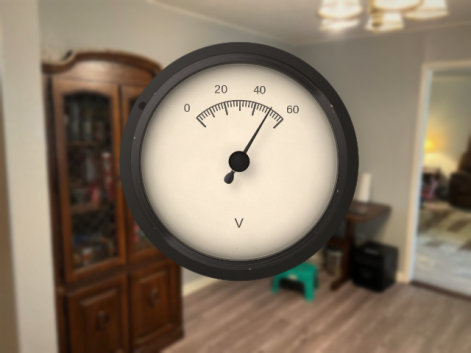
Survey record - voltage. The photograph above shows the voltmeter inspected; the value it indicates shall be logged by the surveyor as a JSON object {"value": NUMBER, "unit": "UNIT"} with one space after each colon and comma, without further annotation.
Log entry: {"value": 50, "unit": "V"}
